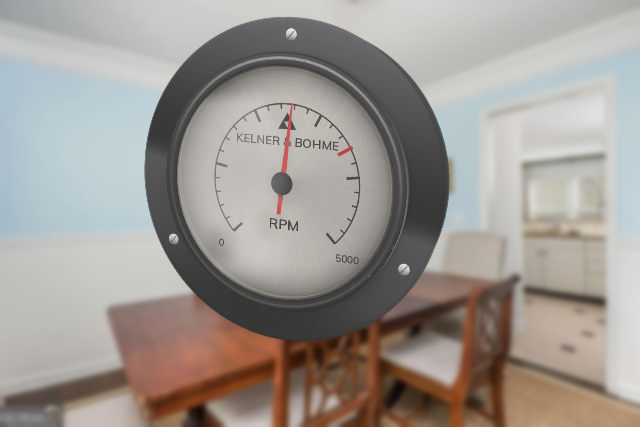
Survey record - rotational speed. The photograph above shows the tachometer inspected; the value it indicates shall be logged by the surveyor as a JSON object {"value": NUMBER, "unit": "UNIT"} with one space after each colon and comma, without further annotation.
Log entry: {"value": 2600, "unit": "rpm"}
